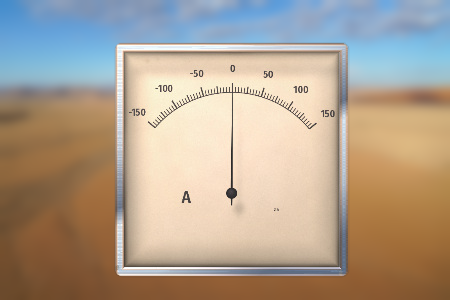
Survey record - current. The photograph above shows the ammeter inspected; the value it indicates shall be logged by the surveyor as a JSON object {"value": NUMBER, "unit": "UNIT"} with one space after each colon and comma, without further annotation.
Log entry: {"value": 0, "unit": "A"}
